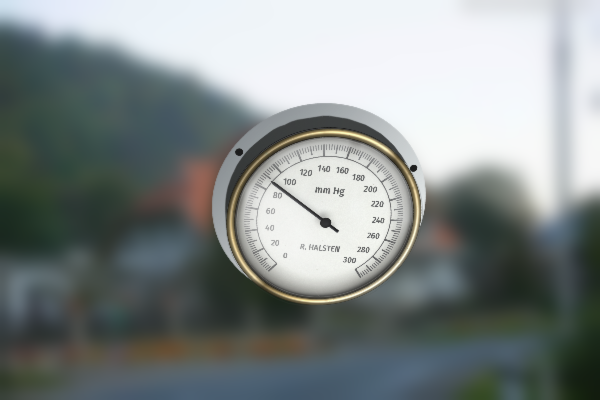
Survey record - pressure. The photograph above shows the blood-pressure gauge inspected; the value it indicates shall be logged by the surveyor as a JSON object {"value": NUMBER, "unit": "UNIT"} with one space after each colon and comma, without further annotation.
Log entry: {"value": 90, "unit": "mmHg"}
